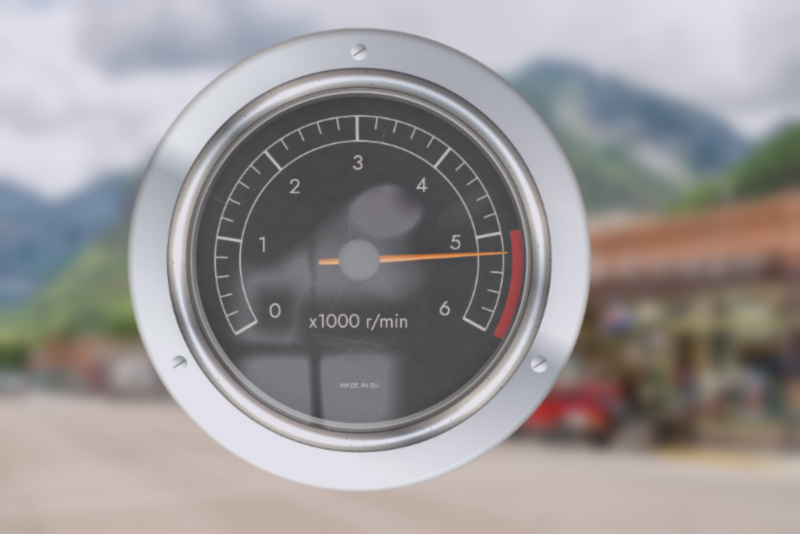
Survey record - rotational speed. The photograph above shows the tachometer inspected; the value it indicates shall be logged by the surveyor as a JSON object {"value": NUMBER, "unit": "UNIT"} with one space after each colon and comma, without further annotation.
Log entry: {"value": 5200, "unit": "rpm"}
